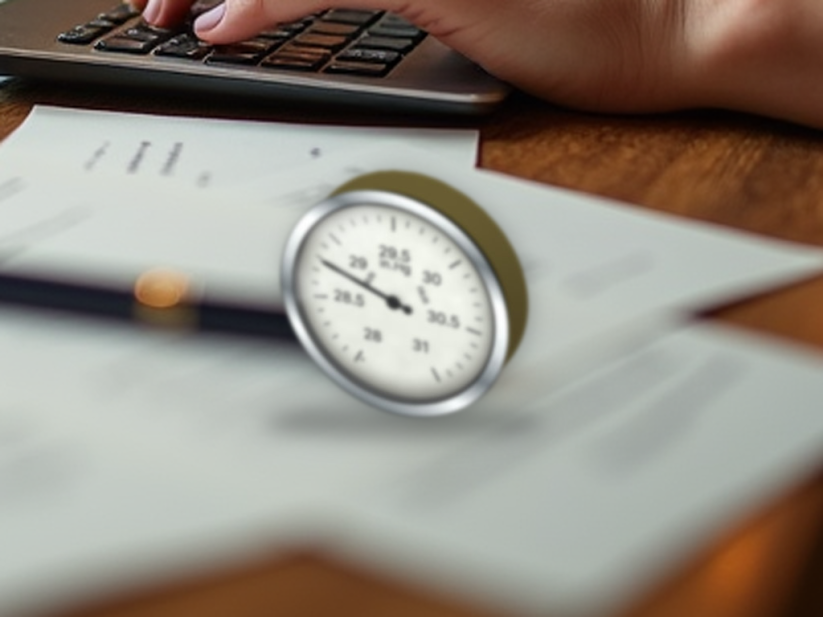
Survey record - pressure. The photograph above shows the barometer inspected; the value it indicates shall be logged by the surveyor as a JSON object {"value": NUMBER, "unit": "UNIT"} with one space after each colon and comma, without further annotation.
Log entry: {"value": 28.8, "unit": "inHg"}
